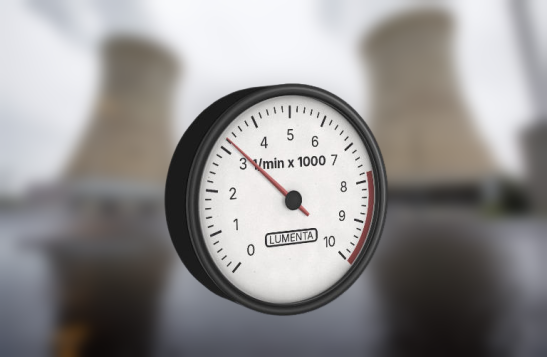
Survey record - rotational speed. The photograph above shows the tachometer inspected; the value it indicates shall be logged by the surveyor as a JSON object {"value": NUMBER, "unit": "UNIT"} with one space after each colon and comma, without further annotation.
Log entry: {"value": 3200, "unit": "rpm"}
